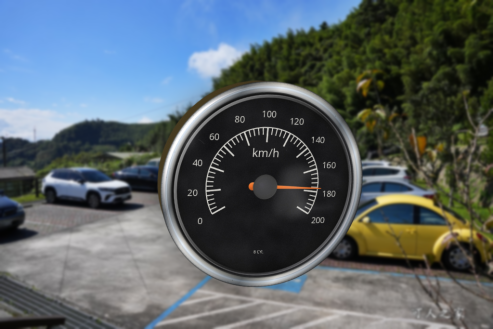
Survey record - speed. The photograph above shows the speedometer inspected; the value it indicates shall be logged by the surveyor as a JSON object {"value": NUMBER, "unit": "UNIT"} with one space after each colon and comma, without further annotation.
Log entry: {"value": 176, "unit": "km/h"}
